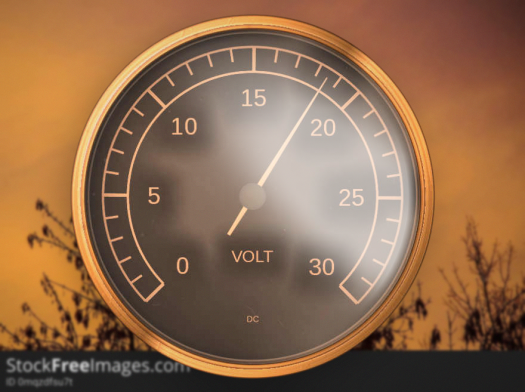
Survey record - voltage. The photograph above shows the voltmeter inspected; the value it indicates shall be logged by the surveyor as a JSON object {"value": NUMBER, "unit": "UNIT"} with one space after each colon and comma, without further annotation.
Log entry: {"value": 18.5, "unit": "V"}
